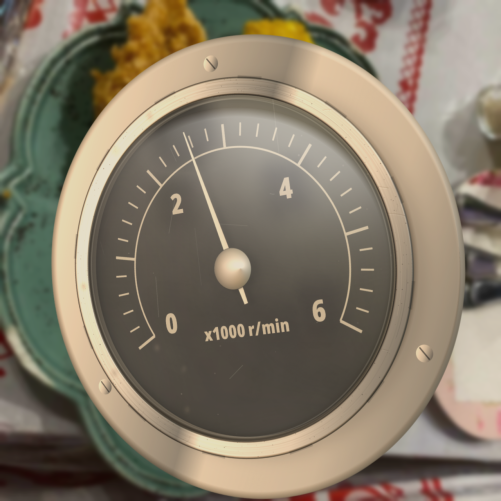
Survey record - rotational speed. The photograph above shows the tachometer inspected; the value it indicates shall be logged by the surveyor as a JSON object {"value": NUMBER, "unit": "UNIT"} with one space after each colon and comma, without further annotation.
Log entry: {"value": 2600, "unit": "rpm"}
